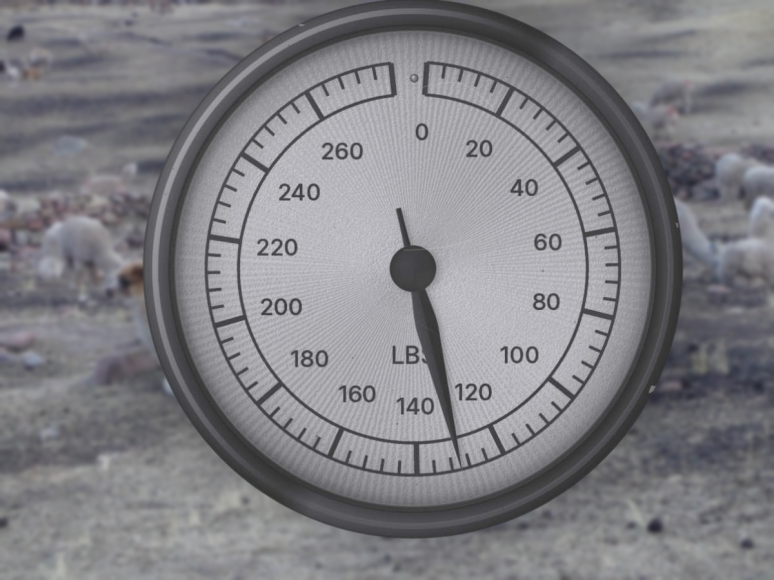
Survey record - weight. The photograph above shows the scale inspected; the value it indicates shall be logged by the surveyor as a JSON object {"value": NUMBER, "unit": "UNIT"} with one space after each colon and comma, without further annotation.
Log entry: {"value": 130, "unit": "lb"}
